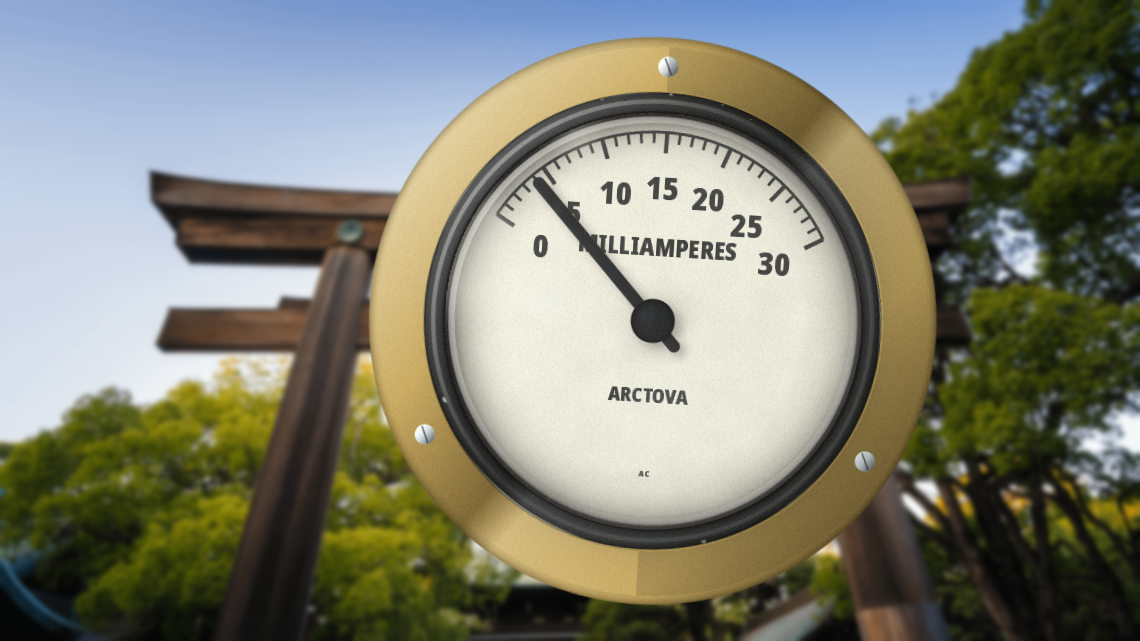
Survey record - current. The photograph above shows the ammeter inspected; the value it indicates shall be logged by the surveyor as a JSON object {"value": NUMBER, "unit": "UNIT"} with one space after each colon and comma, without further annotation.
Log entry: {"value": 4, "unit": "mA"}
